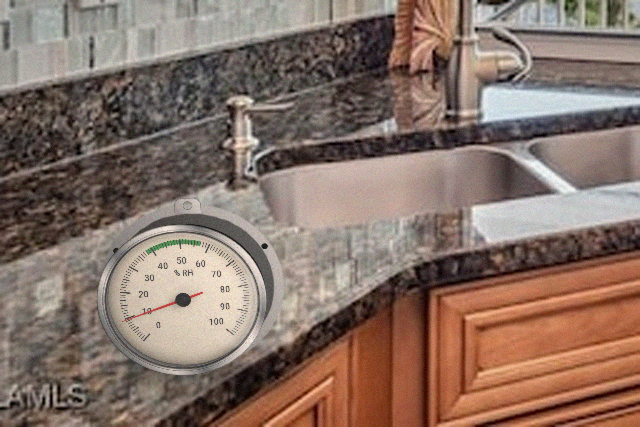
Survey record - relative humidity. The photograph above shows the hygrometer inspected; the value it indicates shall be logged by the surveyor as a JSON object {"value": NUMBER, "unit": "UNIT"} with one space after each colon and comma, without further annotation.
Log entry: {"value": 10, "unit": "%"}
